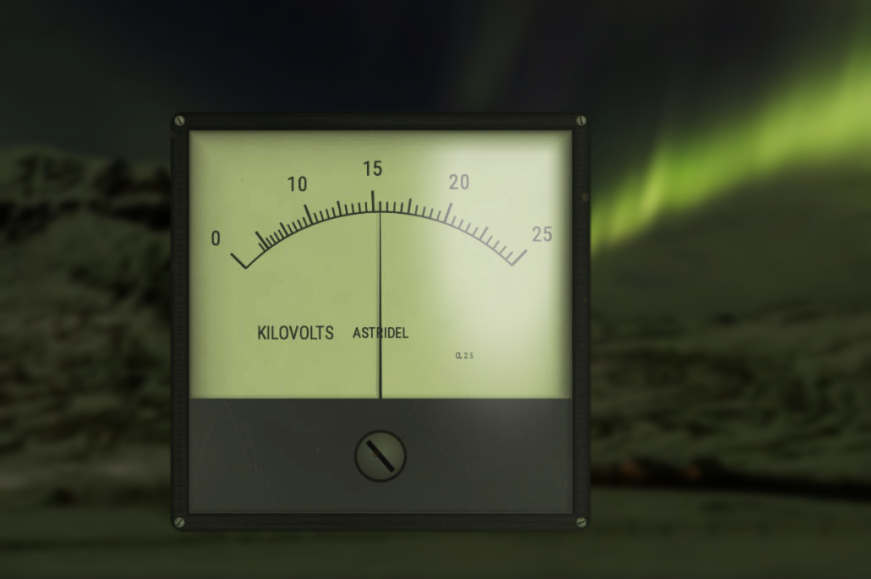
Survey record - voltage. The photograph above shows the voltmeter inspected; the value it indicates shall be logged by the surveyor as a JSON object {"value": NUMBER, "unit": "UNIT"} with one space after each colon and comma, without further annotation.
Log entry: {"value": 15.5, "unit": "kV"}
